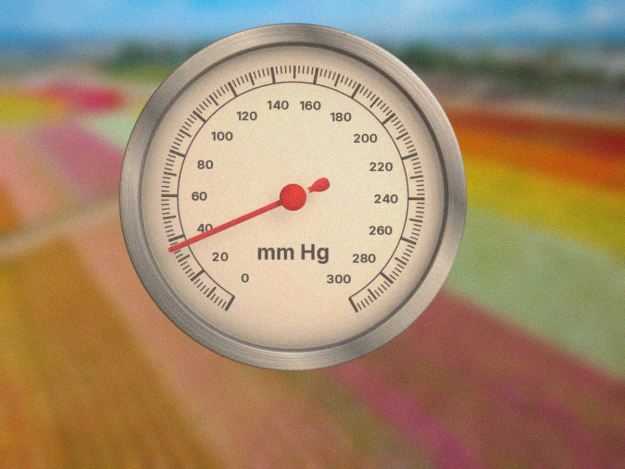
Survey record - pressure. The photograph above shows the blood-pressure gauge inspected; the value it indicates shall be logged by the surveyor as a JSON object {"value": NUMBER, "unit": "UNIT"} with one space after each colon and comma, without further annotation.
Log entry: {"value": 36, "unit": "mmHg"}
